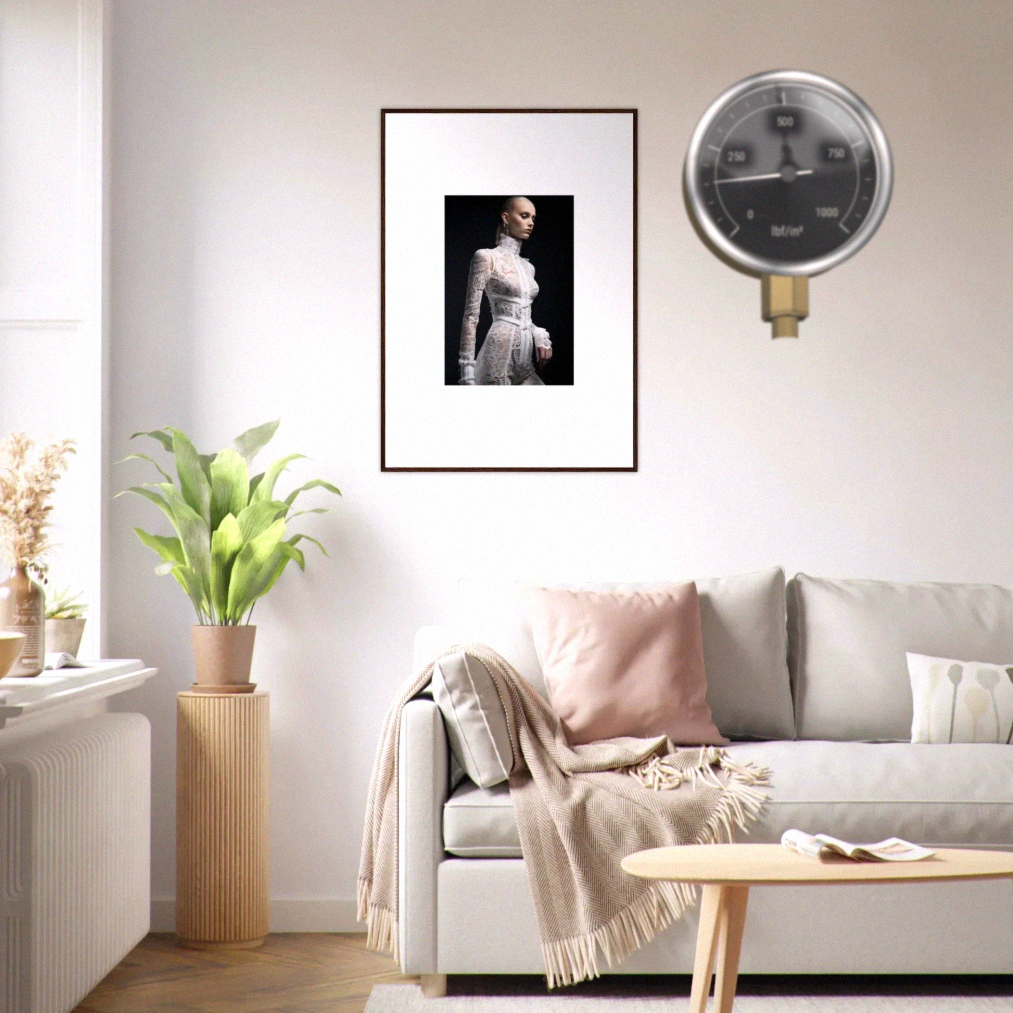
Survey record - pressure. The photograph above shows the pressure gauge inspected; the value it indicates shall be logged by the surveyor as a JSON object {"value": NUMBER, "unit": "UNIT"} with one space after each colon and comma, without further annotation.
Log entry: {"value": 150, "unit": "psi"}
